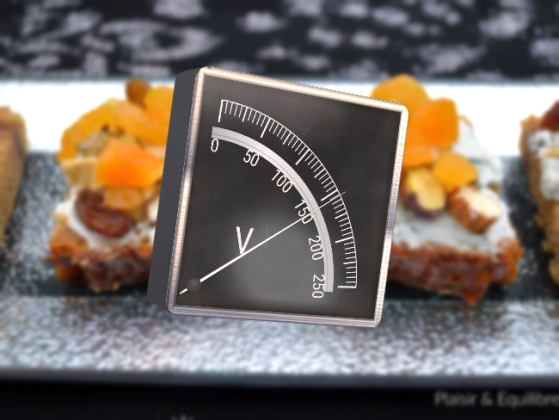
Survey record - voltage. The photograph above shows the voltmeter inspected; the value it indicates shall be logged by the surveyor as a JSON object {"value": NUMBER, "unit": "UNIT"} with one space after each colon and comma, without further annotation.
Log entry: {"value": 155, "unit": "V"}
